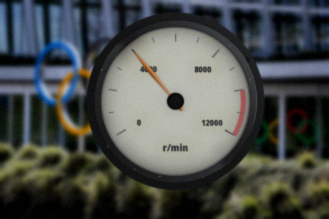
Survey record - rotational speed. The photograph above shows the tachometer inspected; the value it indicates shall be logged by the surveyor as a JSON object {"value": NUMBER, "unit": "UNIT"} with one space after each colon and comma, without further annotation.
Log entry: {"value": 4000, "unit": "rpm"}
